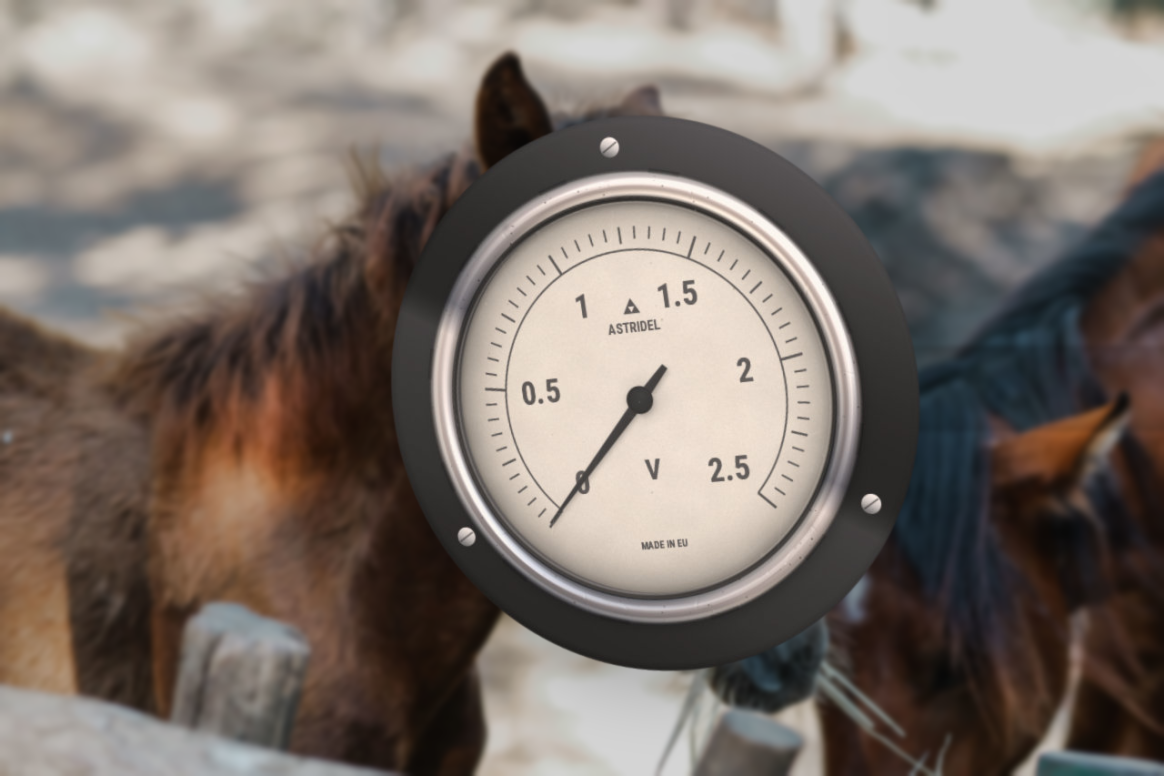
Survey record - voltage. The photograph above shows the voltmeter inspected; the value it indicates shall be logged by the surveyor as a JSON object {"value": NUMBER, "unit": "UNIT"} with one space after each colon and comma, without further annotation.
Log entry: {"value": 0, "unit": "V"}
